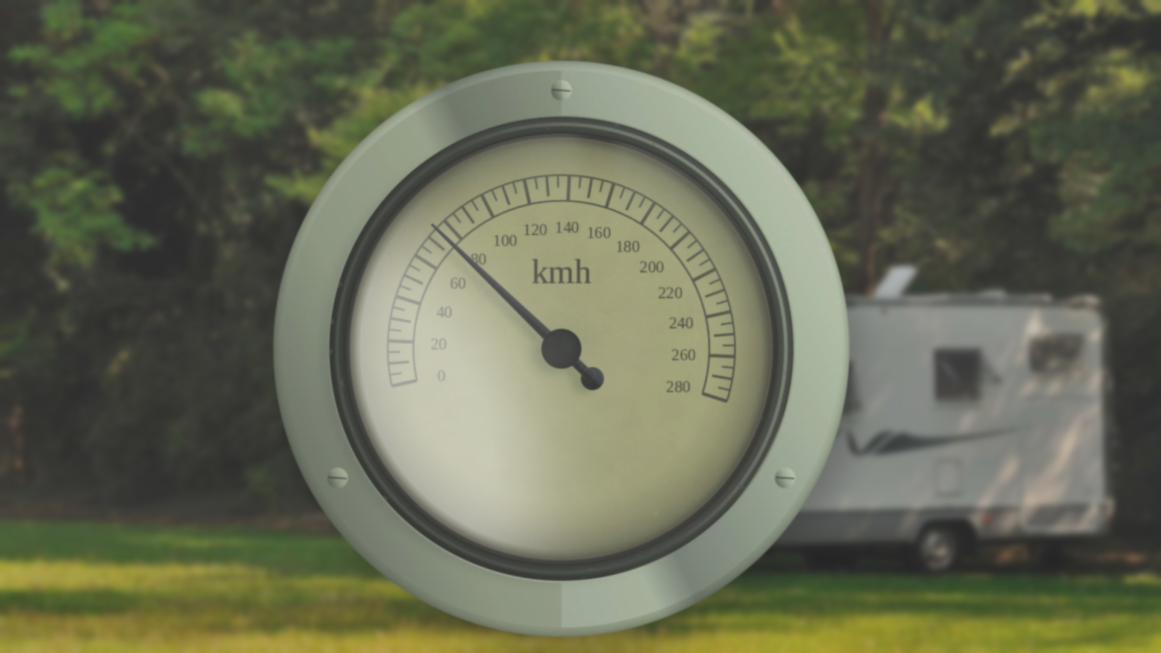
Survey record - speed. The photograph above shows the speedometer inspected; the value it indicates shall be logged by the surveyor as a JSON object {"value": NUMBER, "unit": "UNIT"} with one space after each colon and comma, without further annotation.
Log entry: {"value": 75, "unit": "km/h"}
